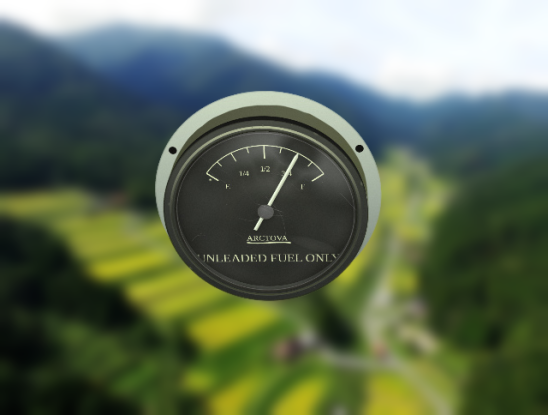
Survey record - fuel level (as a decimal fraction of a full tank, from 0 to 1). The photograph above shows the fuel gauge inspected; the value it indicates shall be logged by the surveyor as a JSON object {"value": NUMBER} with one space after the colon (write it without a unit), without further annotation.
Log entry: {"value": 0.75}
